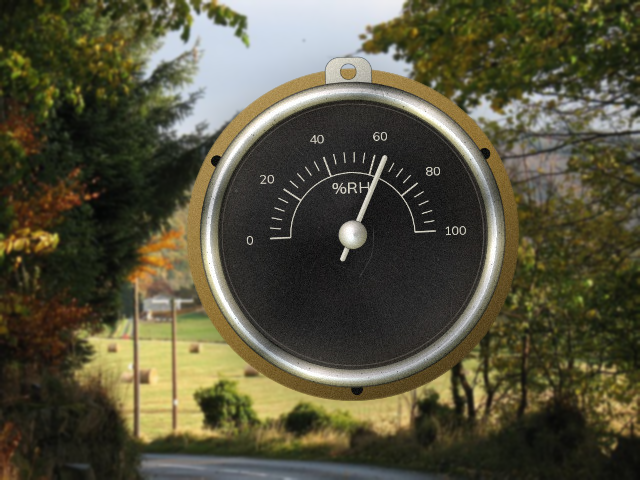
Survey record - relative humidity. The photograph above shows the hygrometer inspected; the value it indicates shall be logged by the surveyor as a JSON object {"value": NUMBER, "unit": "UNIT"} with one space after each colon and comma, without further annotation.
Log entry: {"value": 64, "unit": "%"}
